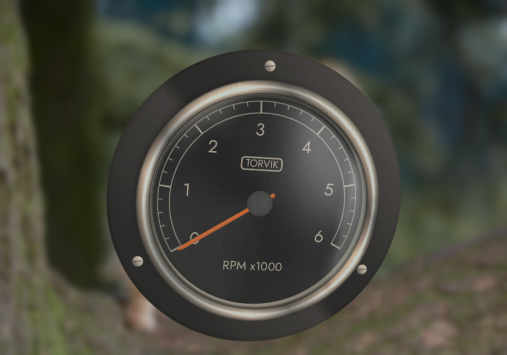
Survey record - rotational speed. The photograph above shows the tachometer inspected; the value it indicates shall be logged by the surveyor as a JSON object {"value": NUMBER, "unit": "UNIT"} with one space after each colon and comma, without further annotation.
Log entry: {"value": 0, "unit": "rpm"}
